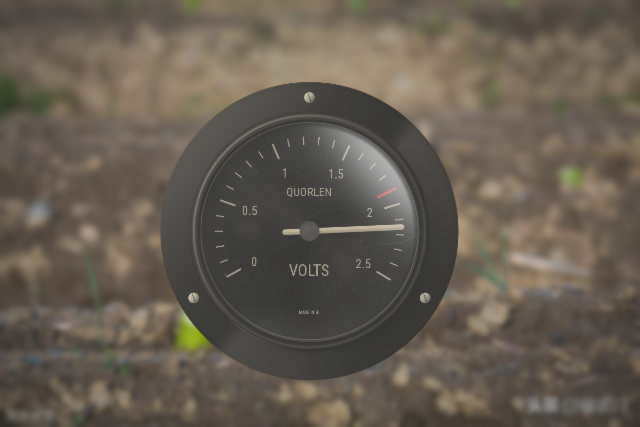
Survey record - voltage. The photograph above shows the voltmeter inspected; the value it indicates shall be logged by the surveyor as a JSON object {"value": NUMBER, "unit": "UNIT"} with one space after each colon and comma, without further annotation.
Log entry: {"value": 2.15, "unit": "V"}
